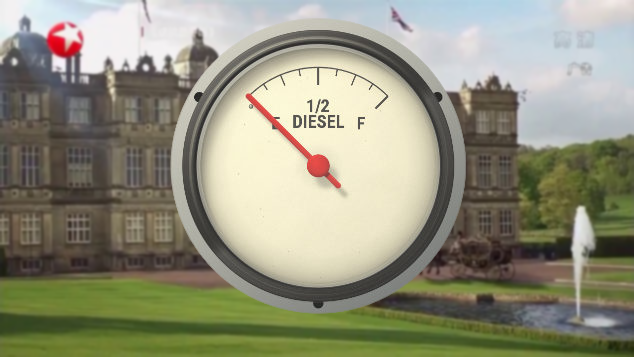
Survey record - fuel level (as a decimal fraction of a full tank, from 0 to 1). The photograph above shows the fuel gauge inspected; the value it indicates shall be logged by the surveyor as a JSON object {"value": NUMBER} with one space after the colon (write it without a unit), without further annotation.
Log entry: {"value": 0}
